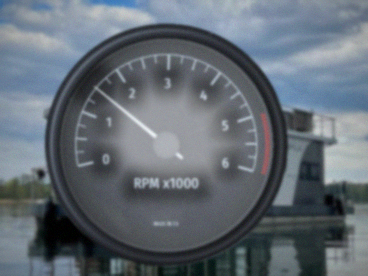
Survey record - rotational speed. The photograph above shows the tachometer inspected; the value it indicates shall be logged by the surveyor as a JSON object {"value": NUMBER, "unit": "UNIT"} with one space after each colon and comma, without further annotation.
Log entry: {"value": 1500, "unit": "rpm"}
